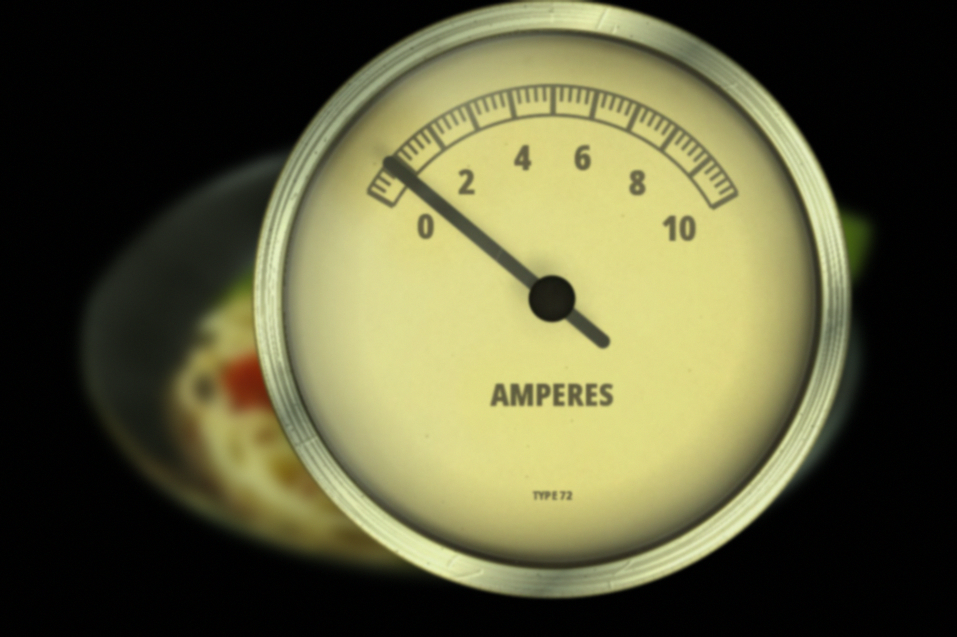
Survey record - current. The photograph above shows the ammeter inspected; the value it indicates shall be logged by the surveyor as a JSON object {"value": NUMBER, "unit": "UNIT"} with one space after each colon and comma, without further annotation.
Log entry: {"value": 0.8, "unit": "A"}
